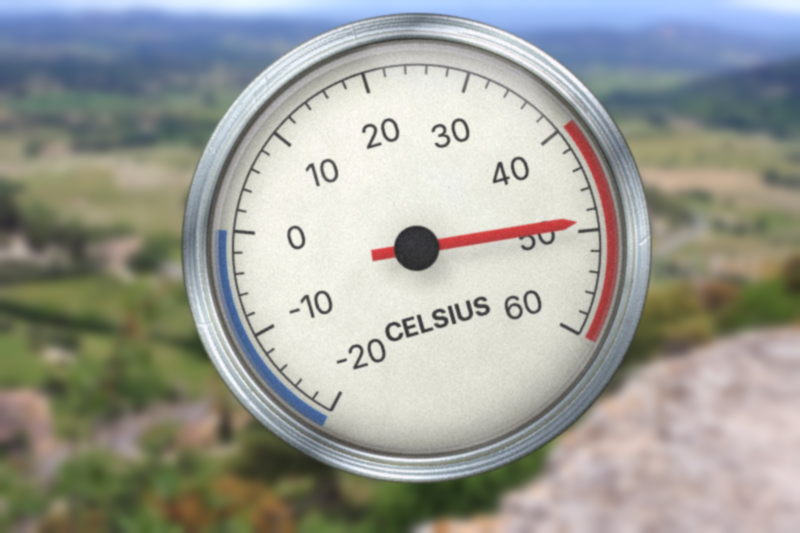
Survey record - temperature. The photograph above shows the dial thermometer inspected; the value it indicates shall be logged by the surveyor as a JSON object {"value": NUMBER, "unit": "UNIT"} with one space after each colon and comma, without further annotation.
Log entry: {"value": 49, "unit": "°C"}
